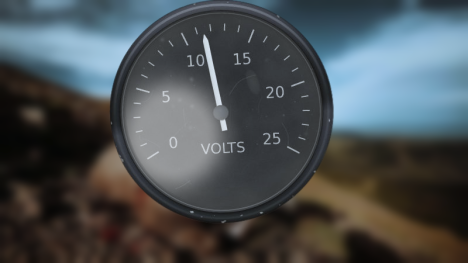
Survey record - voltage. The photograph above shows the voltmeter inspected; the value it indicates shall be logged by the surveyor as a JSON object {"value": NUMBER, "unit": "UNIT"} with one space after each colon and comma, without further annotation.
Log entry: {"value": 11.5, "unit": "V"}
